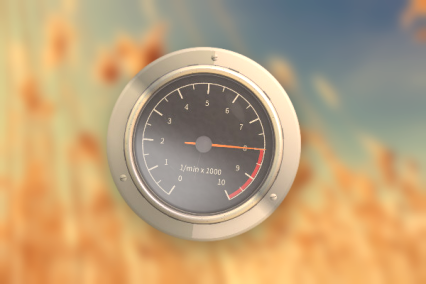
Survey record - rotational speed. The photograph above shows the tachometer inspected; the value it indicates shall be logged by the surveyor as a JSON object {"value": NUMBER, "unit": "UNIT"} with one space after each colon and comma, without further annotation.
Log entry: {"value": 8000, "unit": "rpm"}
